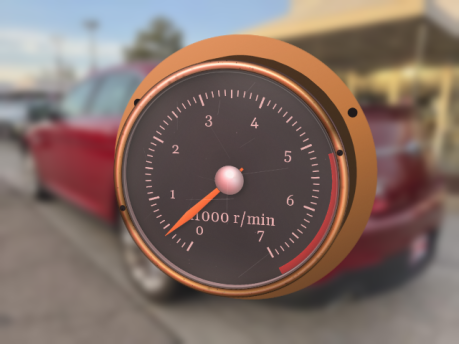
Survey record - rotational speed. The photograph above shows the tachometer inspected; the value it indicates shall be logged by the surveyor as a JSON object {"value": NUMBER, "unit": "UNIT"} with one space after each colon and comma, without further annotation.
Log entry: {"value": 400, "unit": "rpm"}
